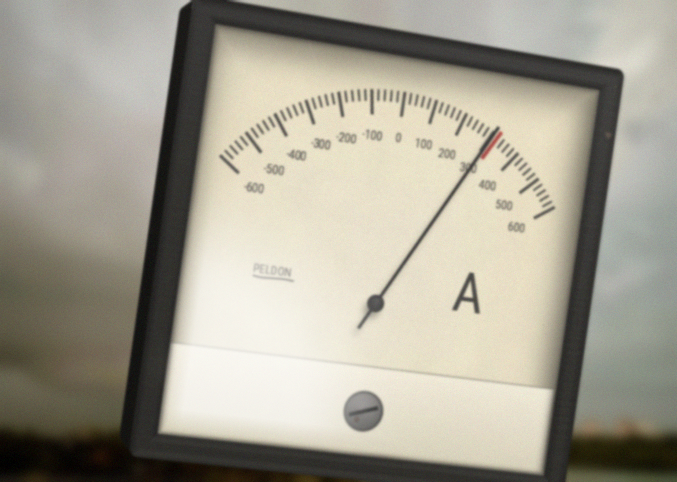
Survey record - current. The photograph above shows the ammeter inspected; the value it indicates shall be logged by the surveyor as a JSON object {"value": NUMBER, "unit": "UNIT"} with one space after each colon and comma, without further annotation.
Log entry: {"value": 300, "unit": "A"}
